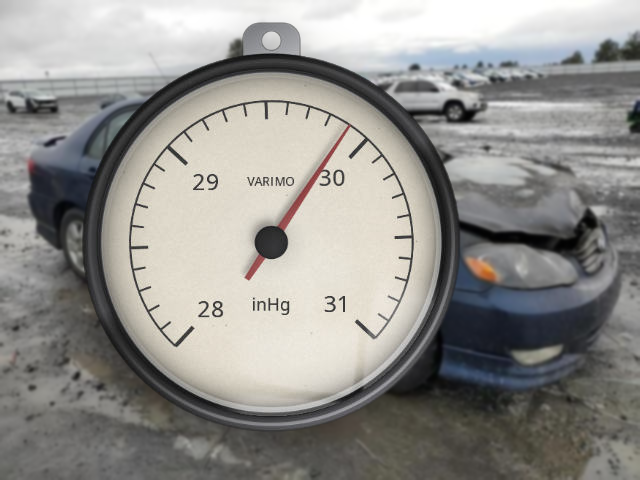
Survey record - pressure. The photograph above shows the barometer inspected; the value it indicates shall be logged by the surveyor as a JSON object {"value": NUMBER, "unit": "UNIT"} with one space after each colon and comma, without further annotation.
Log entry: {"value": 29.9, "unit": "inHg"}
